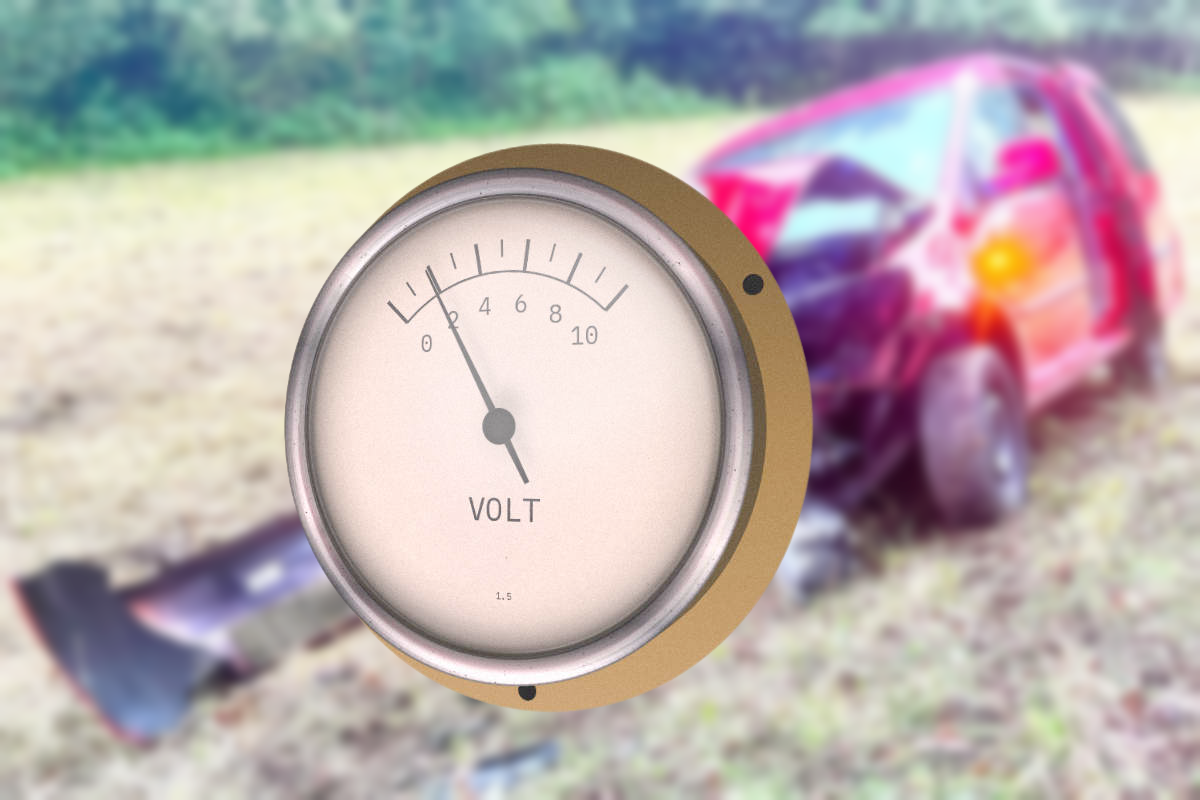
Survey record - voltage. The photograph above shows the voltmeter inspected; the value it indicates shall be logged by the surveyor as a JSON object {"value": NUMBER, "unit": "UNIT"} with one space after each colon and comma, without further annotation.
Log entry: {"value": 2, "unit": "V"}
